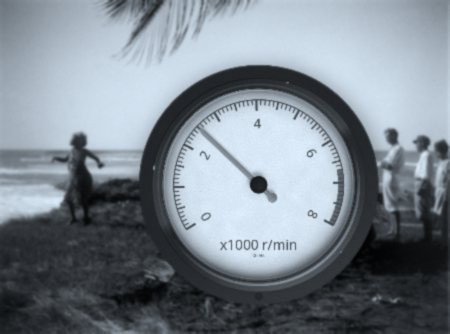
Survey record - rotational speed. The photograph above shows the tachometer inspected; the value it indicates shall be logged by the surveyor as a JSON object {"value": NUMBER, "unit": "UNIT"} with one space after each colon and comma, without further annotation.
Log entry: {"value": 2500, "unit": "rpm"}
